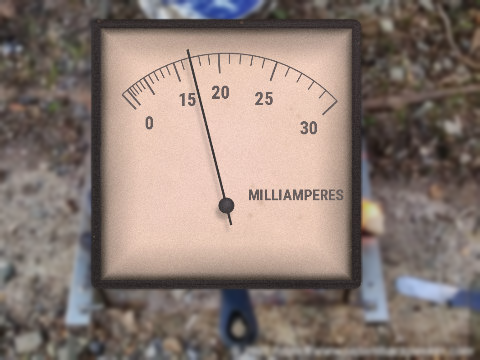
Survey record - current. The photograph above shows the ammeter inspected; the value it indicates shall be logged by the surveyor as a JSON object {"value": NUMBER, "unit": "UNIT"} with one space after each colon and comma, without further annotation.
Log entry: {"value": 17, "unit": "mA"}
